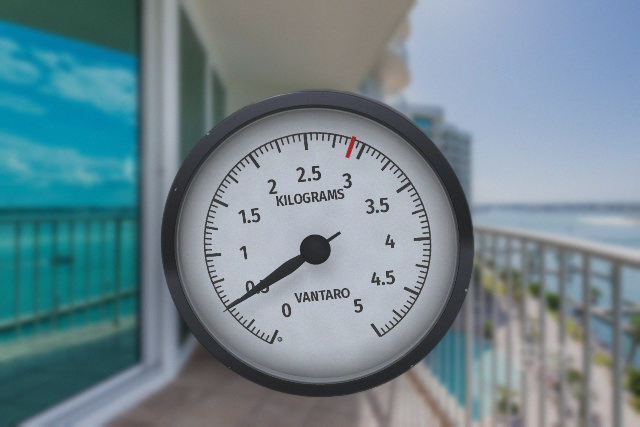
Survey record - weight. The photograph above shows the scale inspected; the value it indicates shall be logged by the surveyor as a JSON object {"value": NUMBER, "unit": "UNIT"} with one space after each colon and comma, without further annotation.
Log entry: {"value": 0.5, "unit": "kg"}
